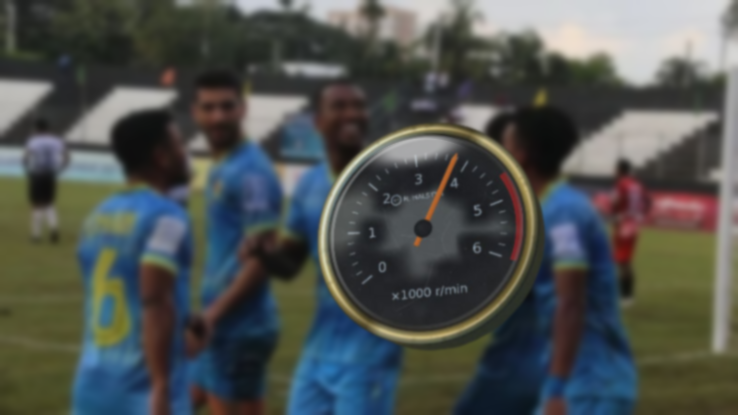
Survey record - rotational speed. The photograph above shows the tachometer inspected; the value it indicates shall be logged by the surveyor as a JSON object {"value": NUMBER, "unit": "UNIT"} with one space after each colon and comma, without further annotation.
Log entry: {"value": 3800, "unit": "rpm"}
